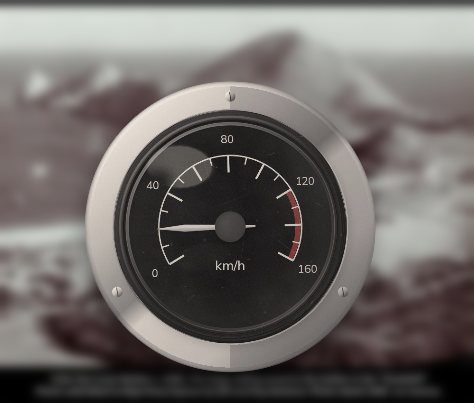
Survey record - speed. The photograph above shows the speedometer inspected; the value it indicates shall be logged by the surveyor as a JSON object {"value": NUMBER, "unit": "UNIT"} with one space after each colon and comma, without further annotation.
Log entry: {"value": 20, "unit": "km/h"}
